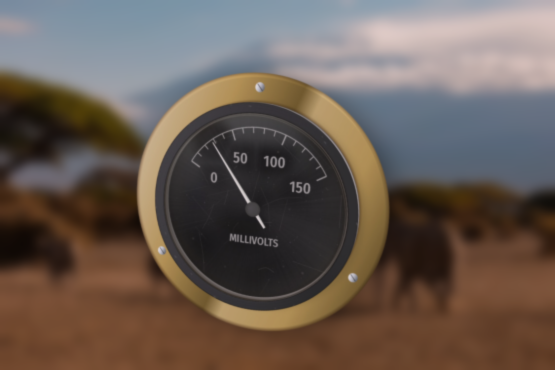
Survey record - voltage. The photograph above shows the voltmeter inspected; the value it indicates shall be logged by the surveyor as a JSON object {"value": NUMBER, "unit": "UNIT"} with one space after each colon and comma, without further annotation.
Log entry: {"value": 30, "unit": "mV"}
